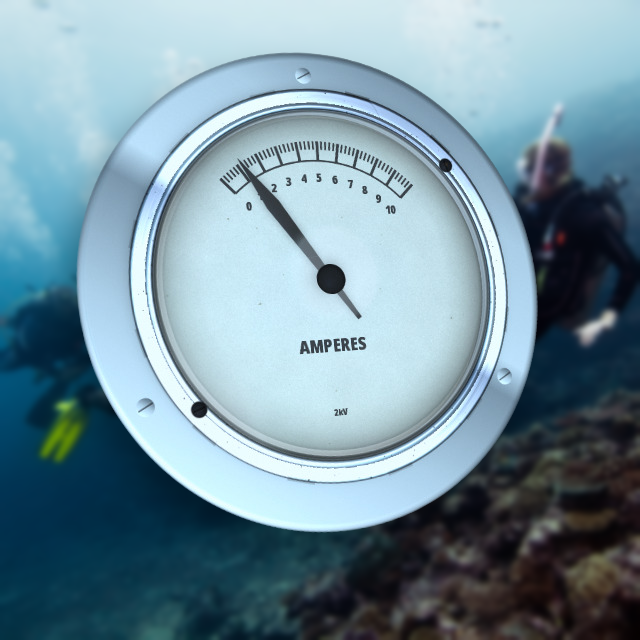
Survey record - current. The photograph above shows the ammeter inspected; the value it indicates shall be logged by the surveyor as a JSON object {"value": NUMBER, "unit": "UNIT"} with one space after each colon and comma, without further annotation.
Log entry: {"value": 1, "unit": "A"}
